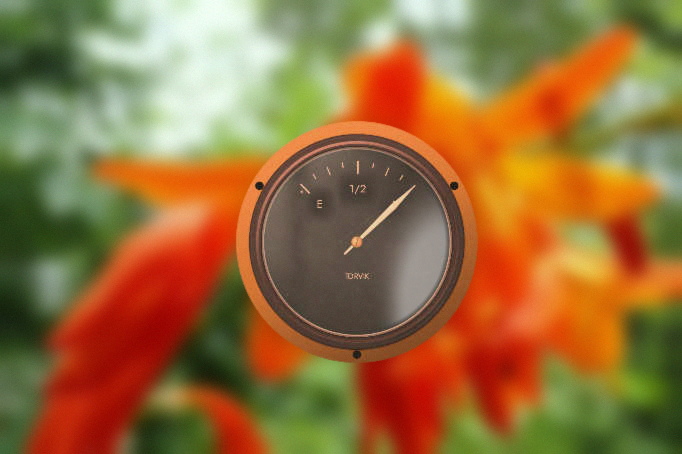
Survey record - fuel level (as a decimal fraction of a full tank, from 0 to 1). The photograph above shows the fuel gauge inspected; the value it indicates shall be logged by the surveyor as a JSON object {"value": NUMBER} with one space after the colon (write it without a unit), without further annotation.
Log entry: {"value": 1}
